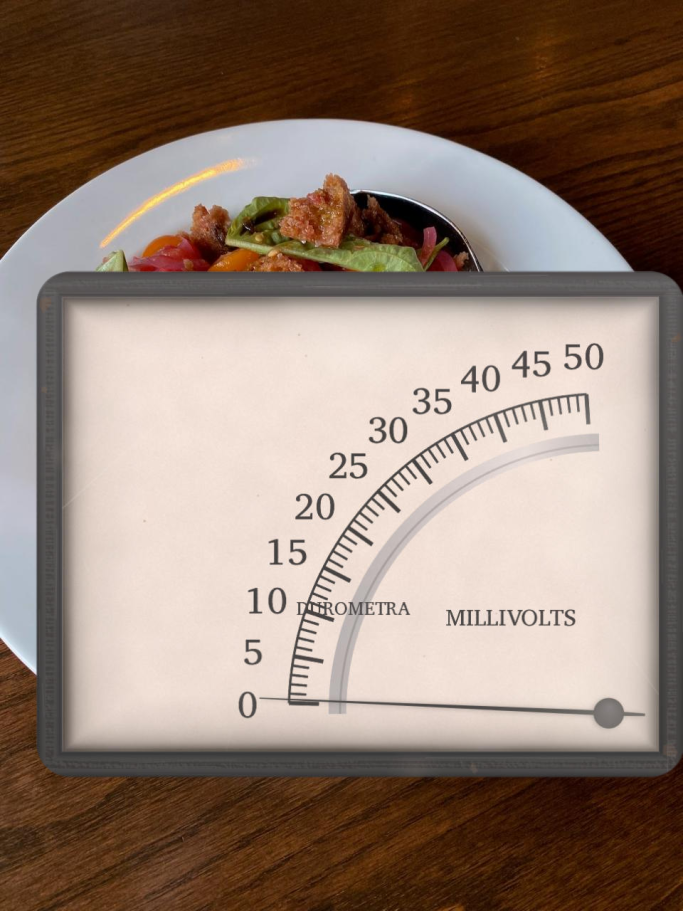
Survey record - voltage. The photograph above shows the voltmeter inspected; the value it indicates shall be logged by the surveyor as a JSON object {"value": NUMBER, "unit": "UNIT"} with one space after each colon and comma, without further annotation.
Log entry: {"value": 0.5, "unit": "mV"}
